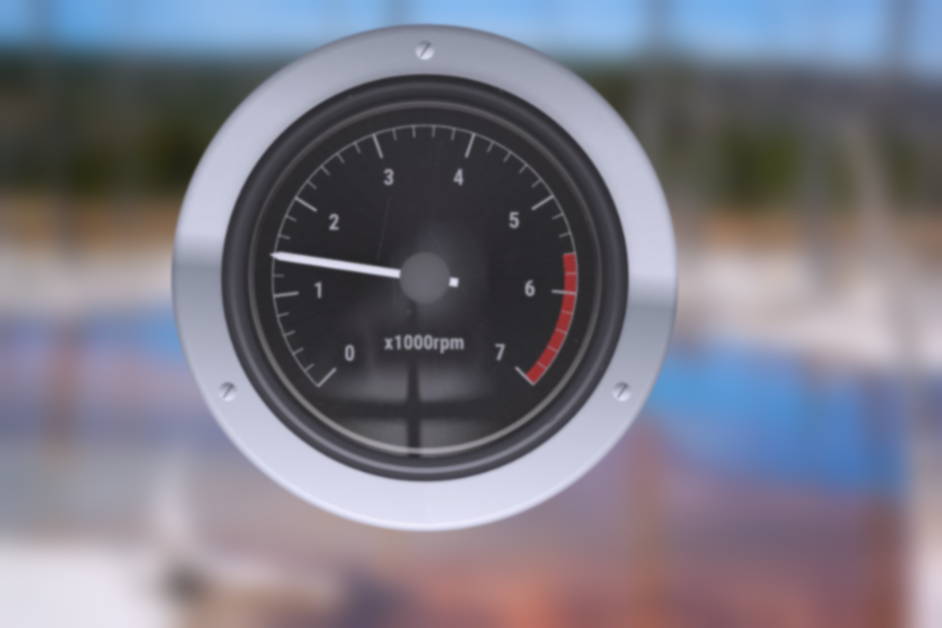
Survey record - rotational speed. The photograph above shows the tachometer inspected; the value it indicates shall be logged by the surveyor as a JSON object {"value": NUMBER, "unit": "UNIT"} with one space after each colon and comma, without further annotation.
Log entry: {"value": 1400, "unit": "rpm"}
